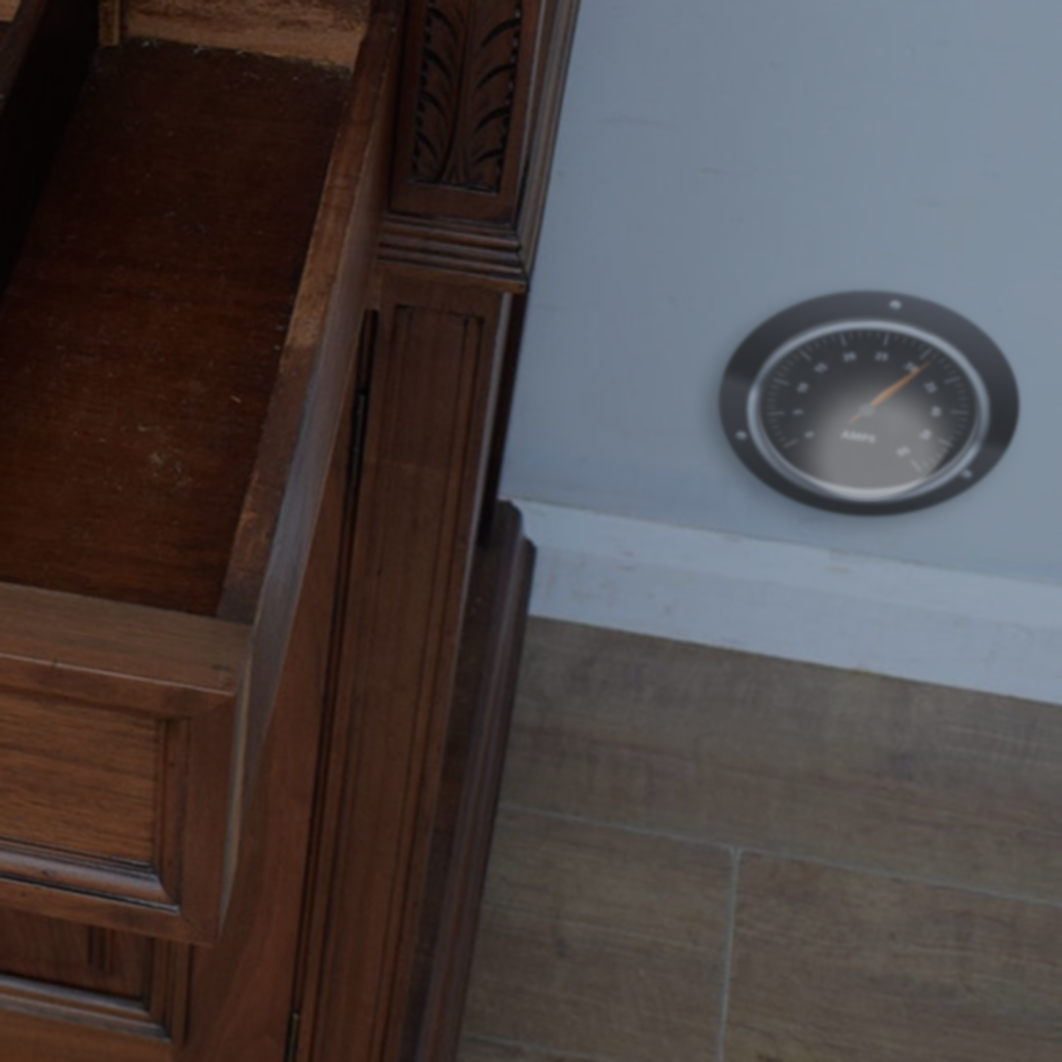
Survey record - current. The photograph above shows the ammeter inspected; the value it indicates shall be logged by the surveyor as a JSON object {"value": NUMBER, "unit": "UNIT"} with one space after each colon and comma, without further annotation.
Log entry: {"value": 31, "unit": "A"}
